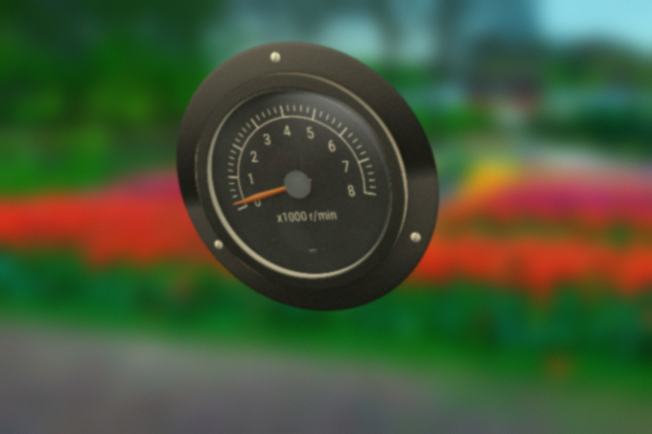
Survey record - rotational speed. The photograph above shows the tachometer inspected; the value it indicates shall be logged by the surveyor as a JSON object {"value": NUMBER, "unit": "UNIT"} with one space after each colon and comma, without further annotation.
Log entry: {"value": 200, "unit": "rpm"}
